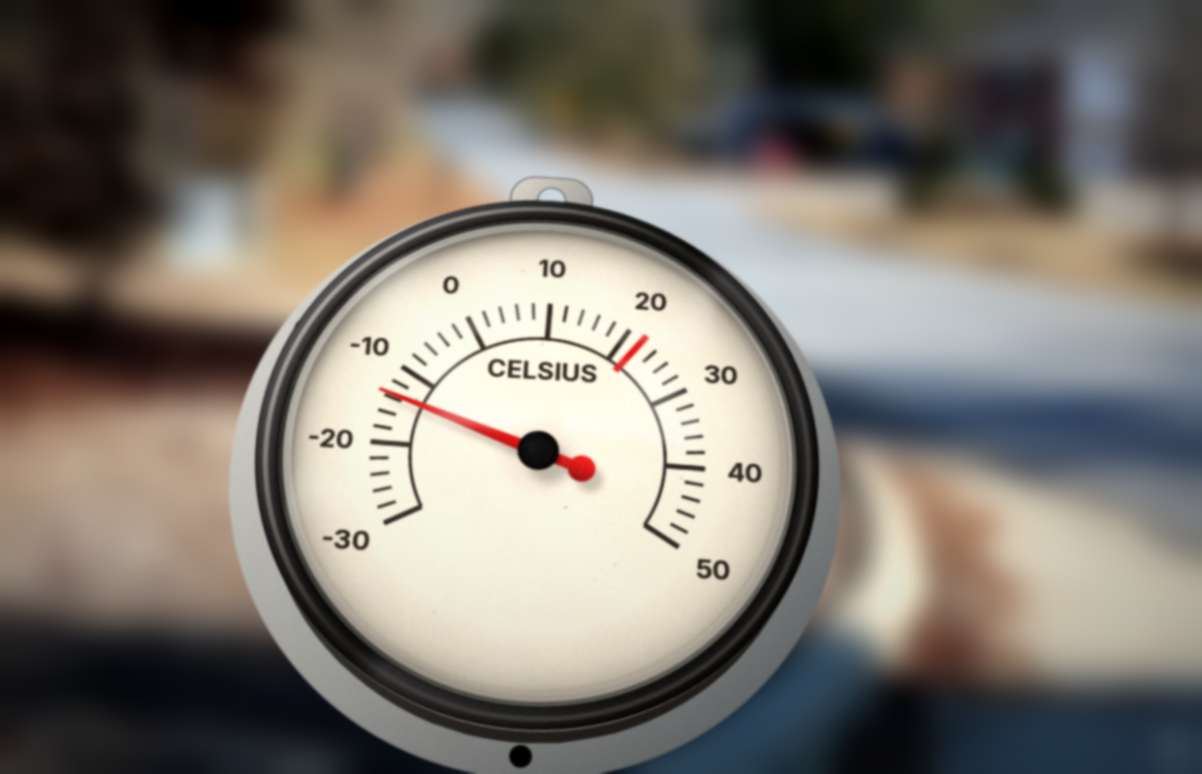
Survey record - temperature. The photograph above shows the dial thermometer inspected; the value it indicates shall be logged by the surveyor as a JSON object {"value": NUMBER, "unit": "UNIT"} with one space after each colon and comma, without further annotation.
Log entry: {"value": -14, "unit": "°C"}
